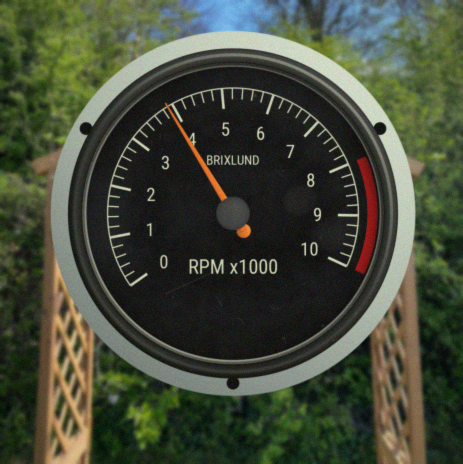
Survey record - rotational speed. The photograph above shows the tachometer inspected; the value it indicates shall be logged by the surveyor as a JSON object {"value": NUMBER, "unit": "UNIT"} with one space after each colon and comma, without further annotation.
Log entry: {"value": 3900, "unit": "rpm"}
